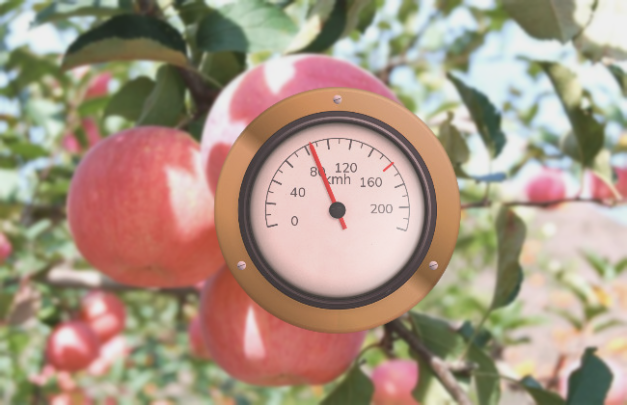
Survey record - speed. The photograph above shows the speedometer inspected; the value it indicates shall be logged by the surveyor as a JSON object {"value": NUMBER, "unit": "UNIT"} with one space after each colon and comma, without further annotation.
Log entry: {"value": 85, "unit": "km/h"}
